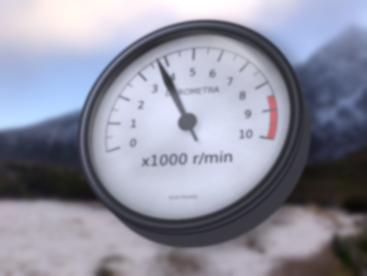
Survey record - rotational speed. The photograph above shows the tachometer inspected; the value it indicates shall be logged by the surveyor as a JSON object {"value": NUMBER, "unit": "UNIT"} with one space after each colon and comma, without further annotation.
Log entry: {"value": 3750, "unit": "rpm"}
